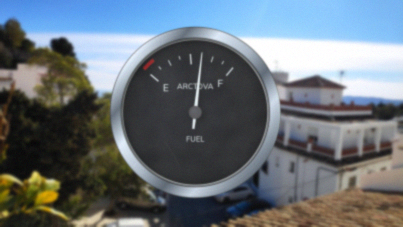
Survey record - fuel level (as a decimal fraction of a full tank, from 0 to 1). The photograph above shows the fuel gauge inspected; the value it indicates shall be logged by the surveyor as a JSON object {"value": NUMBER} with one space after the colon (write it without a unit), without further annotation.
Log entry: {"value": 0.625}
